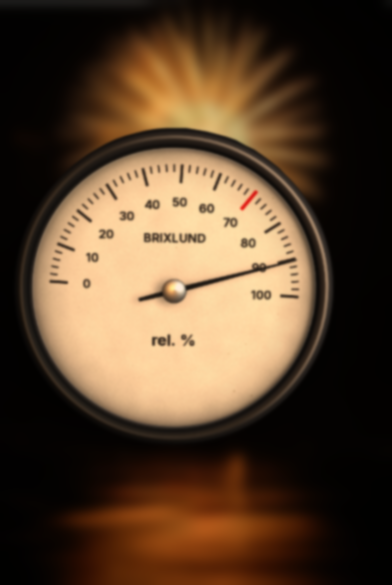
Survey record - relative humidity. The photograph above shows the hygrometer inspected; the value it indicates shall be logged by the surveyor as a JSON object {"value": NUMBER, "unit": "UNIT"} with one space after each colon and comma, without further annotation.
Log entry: {"value": 90, "unit": "%"}
